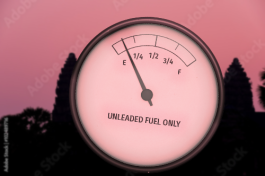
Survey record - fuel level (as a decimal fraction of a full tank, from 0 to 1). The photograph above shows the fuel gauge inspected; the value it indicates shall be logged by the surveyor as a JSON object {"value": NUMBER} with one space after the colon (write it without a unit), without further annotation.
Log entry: {"value": 0.125}
